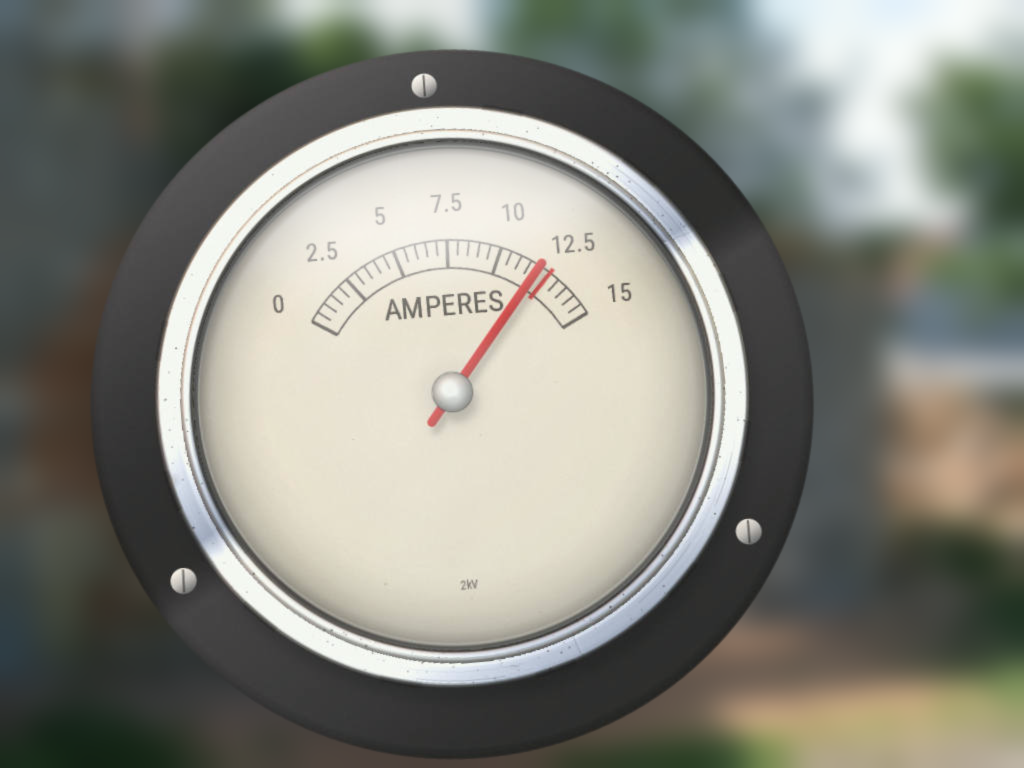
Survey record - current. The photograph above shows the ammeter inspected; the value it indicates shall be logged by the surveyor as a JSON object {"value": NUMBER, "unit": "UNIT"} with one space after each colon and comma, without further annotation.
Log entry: {"value": 12, "unit": "A"}
